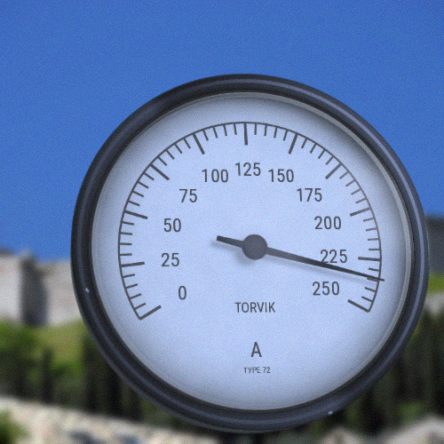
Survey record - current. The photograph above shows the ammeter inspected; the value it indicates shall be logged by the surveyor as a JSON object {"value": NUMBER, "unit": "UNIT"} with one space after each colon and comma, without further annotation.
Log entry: {"value": 235, "unit": "A"}
